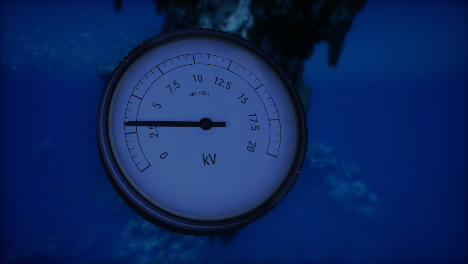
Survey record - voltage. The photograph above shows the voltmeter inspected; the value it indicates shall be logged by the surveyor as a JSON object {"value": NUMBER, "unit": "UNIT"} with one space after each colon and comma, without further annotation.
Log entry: {"value": 3, "unit": "kV"}
